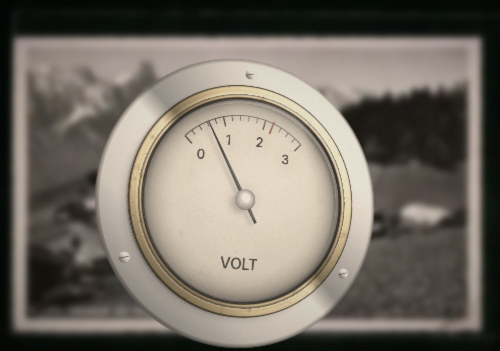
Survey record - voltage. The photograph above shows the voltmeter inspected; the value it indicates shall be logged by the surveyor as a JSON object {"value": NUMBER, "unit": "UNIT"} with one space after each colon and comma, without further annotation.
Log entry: {"value": 0.6, "unit": "V"}
